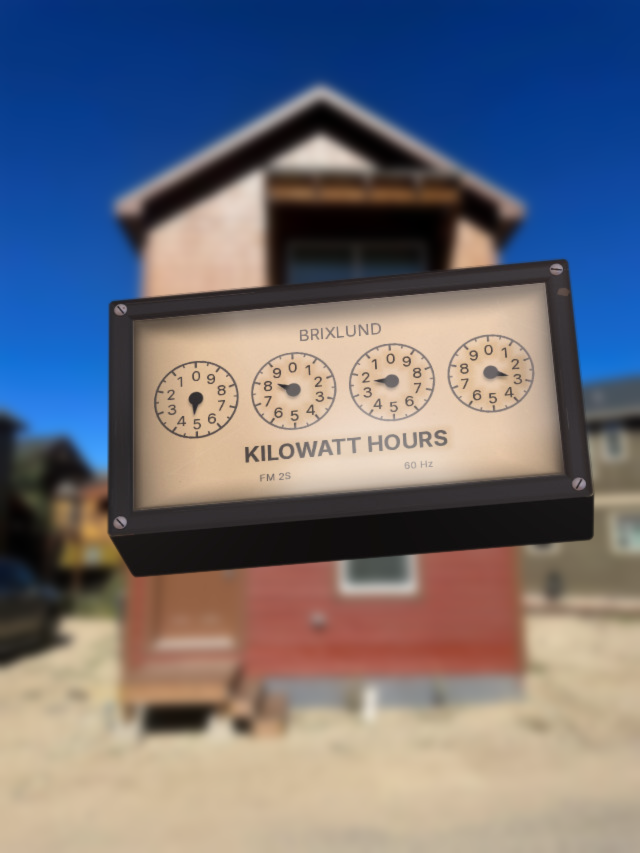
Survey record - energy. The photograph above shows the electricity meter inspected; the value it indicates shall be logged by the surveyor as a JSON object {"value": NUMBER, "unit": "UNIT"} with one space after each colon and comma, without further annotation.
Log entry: {"value": 4823, "unit": "kWh"}
